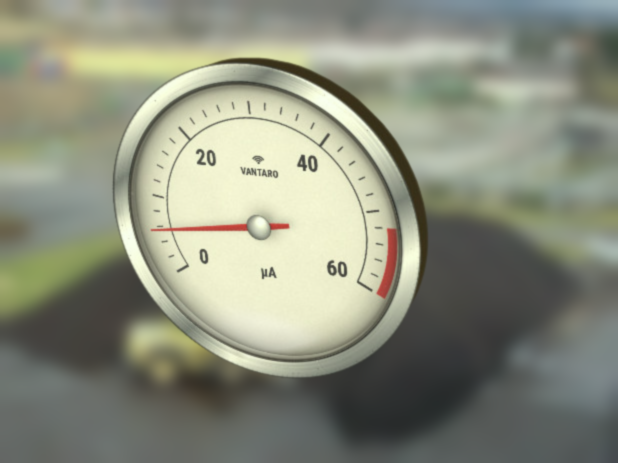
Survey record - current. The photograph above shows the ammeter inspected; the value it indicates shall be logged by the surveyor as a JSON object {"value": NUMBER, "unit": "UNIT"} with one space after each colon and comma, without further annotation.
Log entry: {"value": 6, "unit": "µA"}
